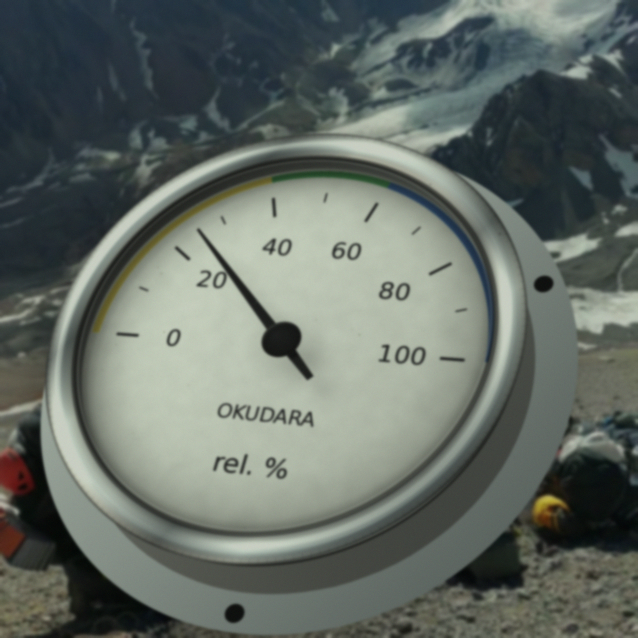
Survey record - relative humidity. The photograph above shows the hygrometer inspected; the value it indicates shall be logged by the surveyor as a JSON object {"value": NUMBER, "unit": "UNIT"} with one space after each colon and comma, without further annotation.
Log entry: {"value": 25, "unit": "%"}
